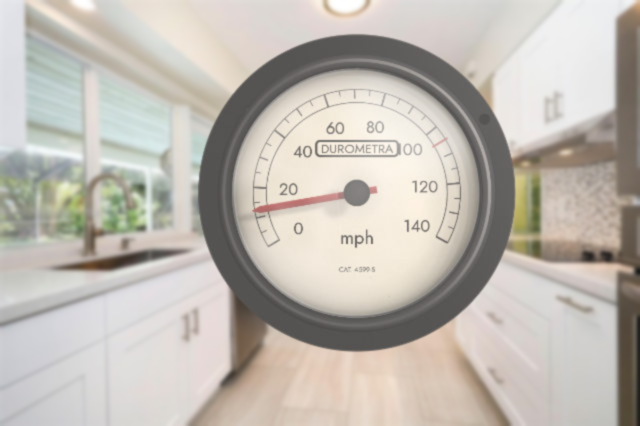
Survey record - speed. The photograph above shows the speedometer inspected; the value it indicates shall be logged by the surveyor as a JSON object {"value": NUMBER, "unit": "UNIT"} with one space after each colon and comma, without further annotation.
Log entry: {"value": 12.5, "unit": "mph"}
